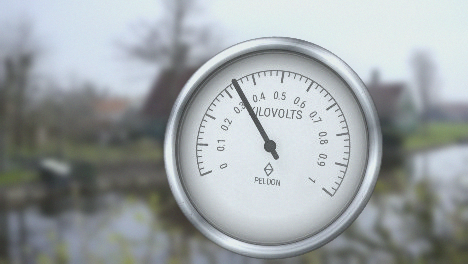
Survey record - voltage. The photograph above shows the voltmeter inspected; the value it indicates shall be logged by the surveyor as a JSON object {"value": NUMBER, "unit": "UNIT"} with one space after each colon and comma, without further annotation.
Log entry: {"value": 0.34, "unit": "kV"}
